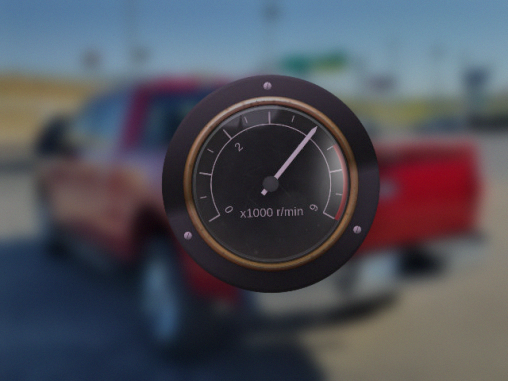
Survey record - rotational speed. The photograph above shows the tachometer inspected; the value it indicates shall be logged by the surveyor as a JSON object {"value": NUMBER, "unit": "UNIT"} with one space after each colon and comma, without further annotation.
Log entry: {"value": 4000, "unit": "rpm"}
